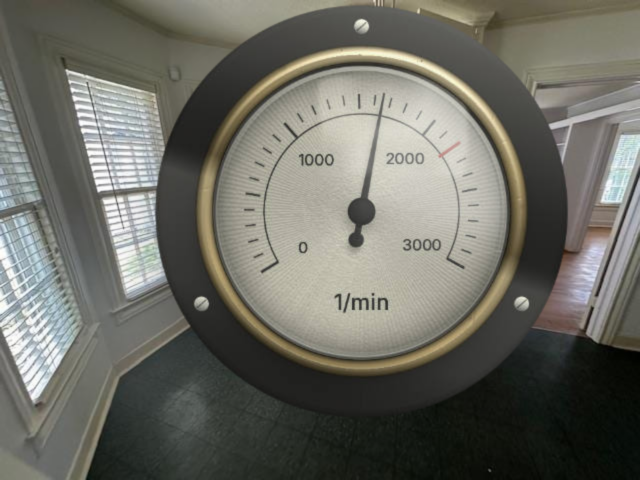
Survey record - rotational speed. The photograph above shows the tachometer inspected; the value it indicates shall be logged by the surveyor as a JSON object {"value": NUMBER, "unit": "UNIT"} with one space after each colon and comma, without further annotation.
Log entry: {"value": 1650, "unit": "rpm"}
